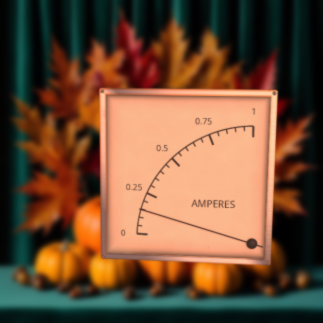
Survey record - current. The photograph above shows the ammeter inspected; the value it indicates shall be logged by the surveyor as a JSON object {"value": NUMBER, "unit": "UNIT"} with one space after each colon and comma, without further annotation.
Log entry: {"value": 0.15, "unit": "A"}
